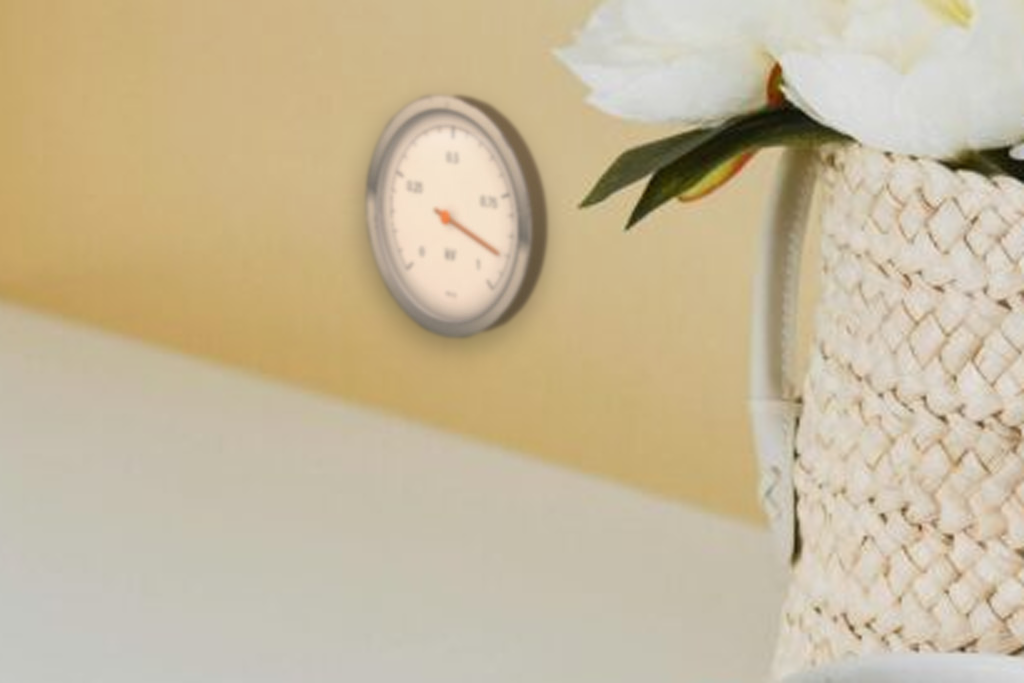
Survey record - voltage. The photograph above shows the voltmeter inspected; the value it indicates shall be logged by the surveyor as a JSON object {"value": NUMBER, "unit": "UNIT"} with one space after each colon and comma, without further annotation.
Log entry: {"value": 0.9, "unit": "kV"}
